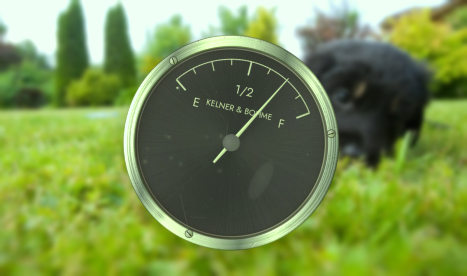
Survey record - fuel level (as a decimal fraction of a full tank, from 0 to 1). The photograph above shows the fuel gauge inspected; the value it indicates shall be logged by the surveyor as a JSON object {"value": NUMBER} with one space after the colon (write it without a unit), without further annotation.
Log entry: {"value": 0.75}
